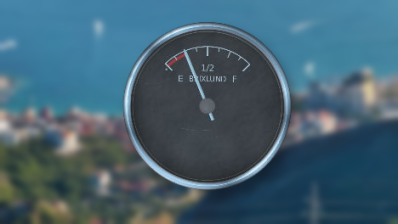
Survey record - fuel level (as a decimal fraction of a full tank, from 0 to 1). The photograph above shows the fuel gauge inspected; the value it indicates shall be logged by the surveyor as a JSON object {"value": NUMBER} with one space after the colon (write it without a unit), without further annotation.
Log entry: {"value": 0.25}
